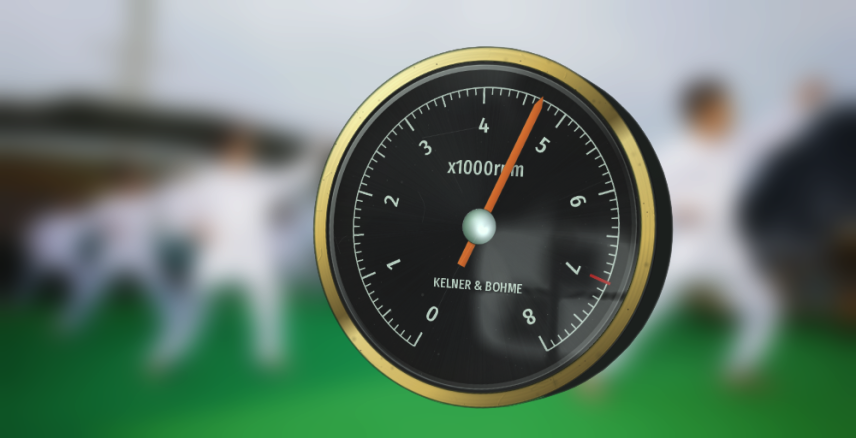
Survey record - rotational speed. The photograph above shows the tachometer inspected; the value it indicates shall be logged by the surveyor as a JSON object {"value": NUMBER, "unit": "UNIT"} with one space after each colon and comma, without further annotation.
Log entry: {"value": 4700, "unit": "rpm"}
